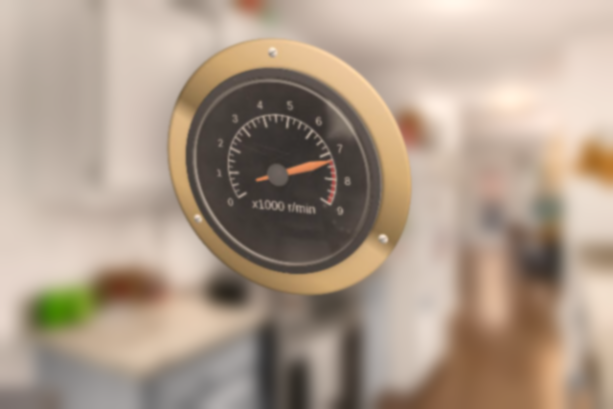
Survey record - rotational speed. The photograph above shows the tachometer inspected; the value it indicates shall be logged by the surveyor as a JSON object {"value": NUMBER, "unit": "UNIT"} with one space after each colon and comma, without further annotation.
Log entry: {"value": 7250, "unit": "rpm"}
